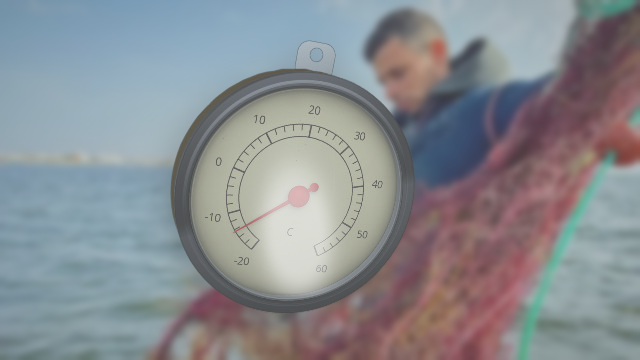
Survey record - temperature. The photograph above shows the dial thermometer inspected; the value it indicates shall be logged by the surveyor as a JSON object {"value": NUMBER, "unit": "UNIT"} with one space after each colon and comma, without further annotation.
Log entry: {"value": -14, "unit": "°C"}
